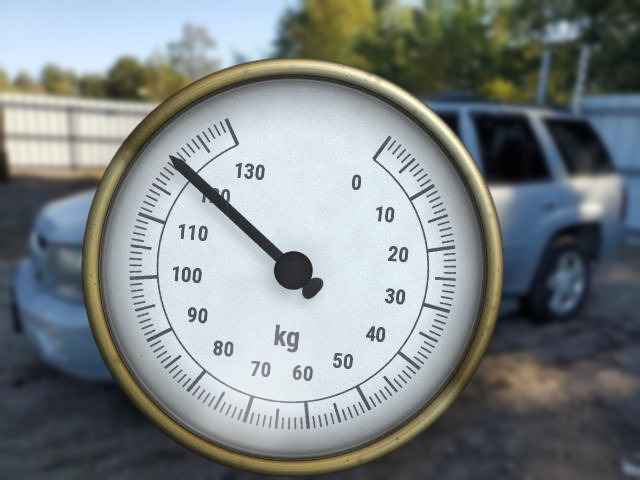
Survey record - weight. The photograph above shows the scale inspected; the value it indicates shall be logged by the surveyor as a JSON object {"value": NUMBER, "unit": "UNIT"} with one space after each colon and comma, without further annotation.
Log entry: {"value": 120, "unit": "kg"}
